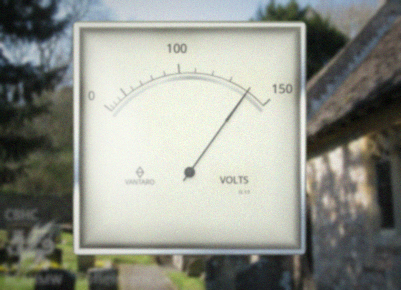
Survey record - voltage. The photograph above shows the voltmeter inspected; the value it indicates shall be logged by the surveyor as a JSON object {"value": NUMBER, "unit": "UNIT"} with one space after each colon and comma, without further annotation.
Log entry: {"value": 140, "unit": "V"}
